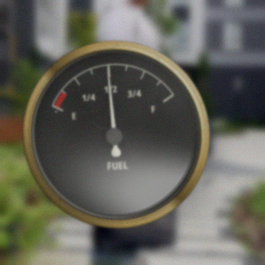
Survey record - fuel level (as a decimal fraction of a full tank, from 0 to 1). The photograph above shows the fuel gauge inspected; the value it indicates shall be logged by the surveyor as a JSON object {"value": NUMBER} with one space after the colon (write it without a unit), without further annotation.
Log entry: {"value": 0.5}
